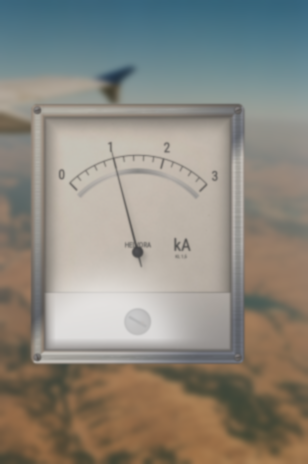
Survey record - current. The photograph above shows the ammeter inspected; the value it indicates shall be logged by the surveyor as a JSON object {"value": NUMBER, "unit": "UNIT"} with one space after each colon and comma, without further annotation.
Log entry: {"value": 1, "unit": "kA"}
